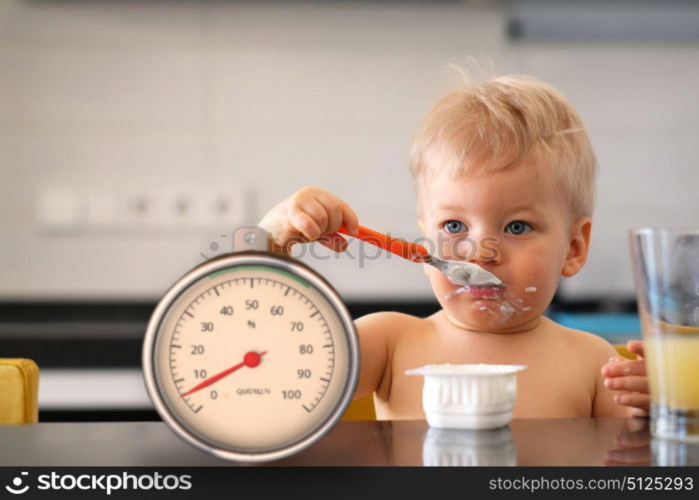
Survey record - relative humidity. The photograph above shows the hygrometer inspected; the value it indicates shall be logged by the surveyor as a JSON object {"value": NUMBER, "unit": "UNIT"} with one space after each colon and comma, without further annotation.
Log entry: {"value": 6, "unit": "%"}
